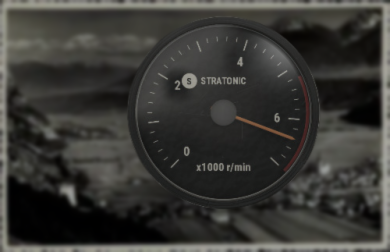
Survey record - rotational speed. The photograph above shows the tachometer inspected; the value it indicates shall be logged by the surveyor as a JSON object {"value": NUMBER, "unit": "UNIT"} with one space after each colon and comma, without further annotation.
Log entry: {"value": 6400, "unit": "rpm"}
